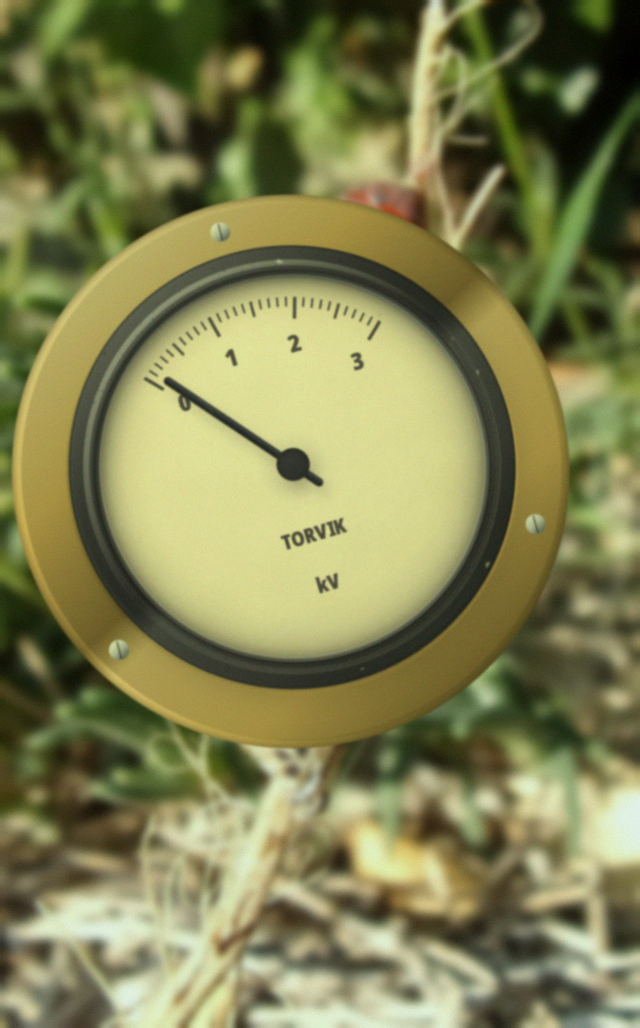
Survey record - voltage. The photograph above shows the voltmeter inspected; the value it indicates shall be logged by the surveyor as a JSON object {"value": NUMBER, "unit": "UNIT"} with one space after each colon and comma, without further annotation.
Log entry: {"value": 0.1, "unit": "kV"}
